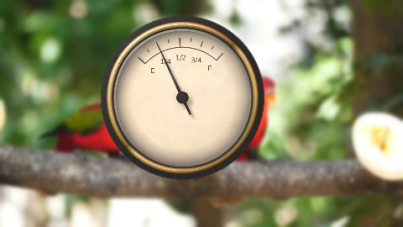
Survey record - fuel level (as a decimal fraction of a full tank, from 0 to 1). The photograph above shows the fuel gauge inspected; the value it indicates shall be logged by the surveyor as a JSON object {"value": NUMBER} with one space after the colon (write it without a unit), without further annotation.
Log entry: {"value": 0.25}
